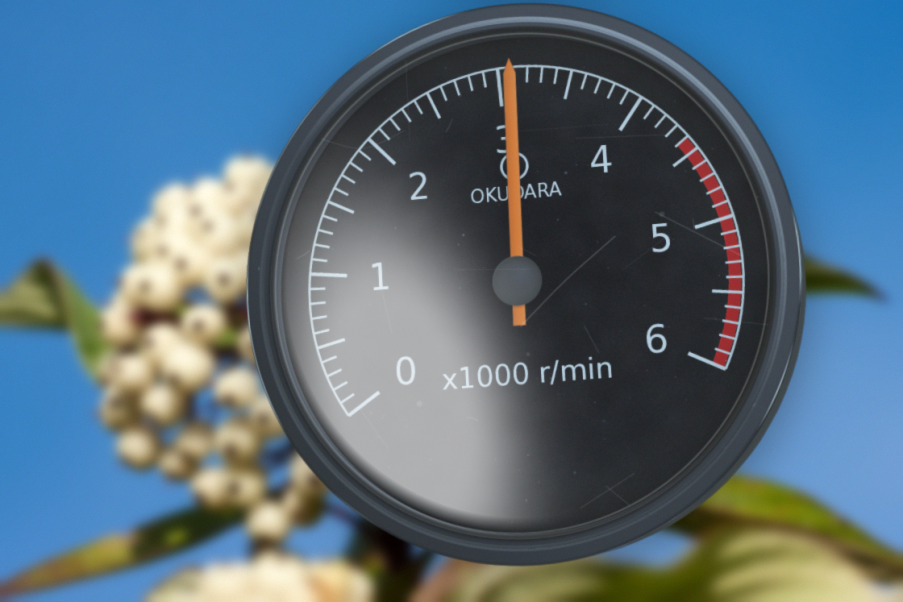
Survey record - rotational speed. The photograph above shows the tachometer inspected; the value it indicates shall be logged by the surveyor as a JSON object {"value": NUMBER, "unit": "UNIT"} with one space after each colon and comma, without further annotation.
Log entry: {"value": 3100, "unit": "rpm"}
